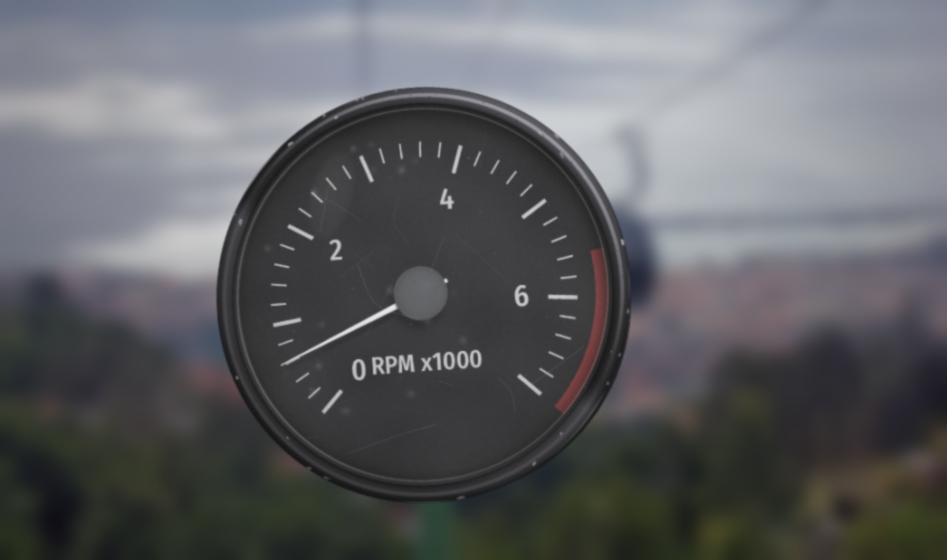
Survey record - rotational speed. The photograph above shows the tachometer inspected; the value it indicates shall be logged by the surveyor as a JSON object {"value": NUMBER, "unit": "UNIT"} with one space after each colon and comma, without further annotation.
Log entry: {"value": 600, "unit": "rpm"}
